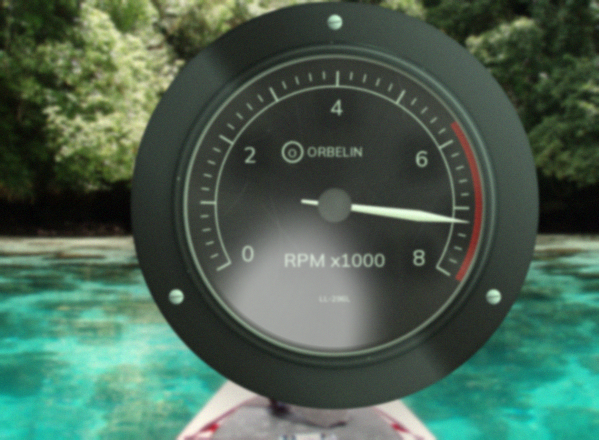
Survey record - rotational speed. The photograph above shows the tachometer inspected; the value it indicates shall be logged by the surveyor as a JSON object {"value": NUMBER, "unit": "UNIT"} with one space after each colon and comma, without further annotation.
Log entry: {"value": 7200, "unit": "rpm"}
